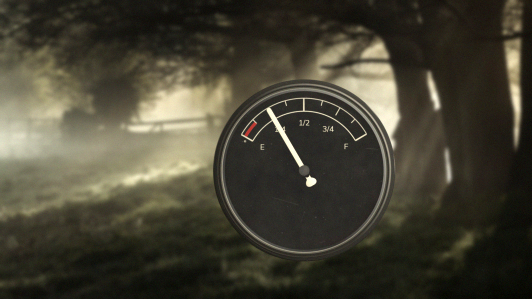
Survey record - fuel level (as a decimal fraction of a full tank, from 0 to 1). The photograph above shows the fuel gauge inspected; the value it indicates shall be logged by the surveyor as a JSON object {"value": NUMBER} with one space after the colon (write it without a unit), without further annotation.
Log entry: {"value": 0.25}
